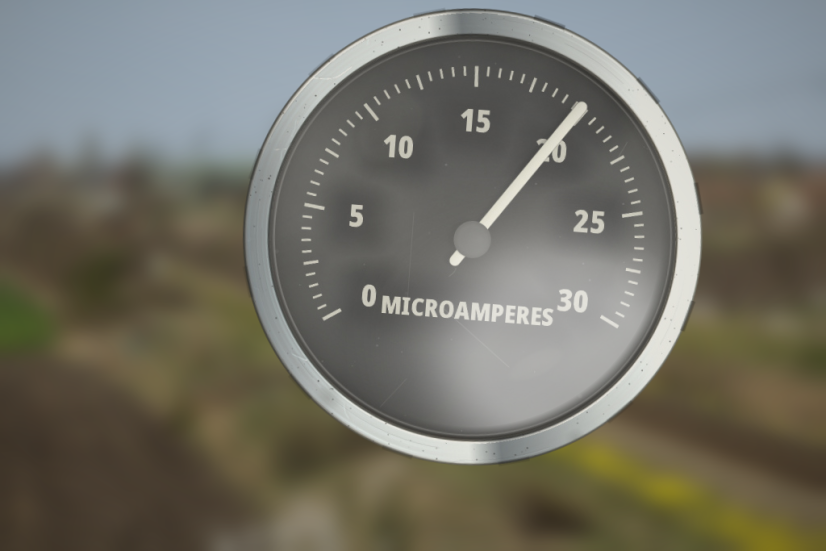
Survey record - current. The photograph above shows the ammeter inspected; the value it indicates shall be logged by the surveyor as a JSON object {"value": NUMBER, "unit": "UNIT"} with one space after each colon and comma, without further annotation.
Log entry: {"value": 19.75, "unit": "µA"}
